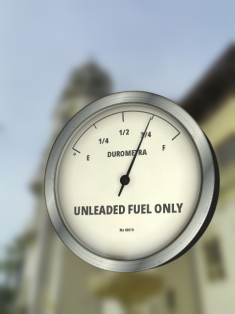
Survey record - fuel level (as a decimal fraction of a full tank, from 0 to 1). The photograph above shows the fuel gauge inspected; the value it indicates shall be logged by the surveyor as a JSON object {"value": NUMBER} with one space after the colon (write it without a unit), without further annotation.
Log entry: {"value": 0.75}
